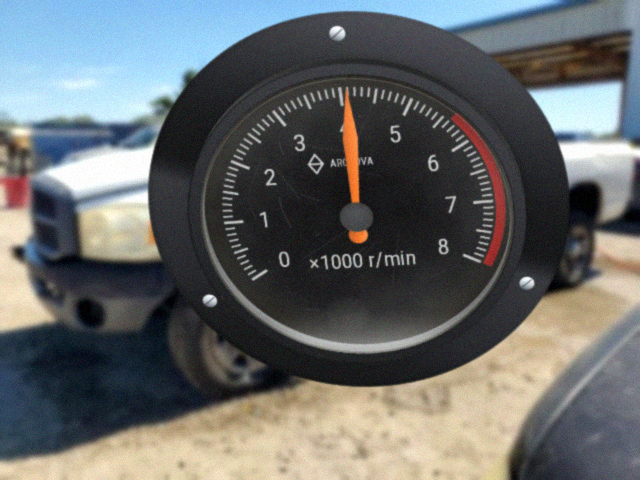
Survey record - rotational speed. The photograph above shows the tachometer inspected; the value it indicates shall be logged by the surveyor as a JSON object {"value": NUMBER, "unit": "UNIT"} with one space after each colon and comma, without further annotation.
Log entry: {"value": 4100, "unit": "rpm"}
